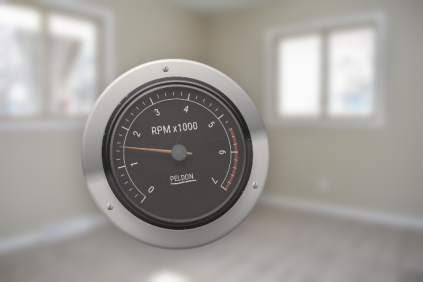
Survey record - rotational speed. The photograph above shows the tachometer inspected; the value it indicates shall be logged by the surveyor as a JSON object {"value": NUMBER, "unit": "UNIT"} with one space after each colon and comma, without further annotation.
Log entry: {"value": 1500, "unit": "rpm"}
